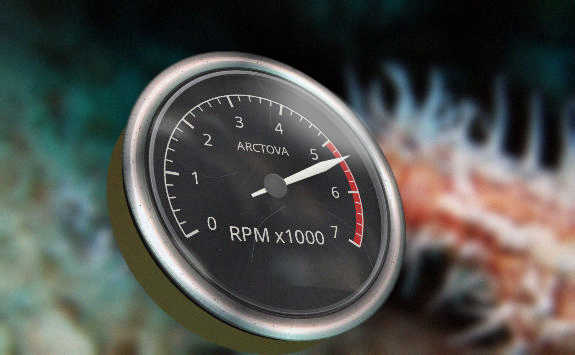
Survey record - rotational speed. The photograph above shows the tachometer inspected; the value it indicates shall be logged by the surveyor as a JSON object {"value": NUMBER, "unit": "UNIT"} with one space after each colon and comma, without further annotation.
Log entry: {"value": 5400, "unit": "rpm"}
